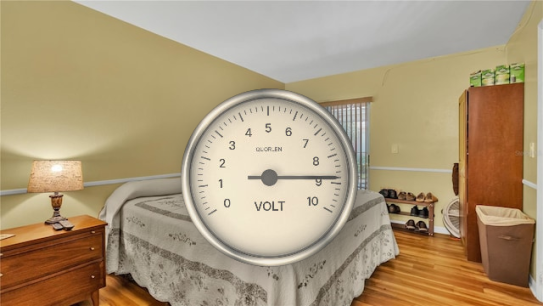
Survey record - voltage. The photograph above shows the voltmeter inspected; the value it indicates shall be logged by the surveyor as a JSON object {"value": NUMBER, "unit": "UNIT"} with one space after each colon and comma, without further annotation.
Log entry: {"value": 8.8, "unit": "V"}
